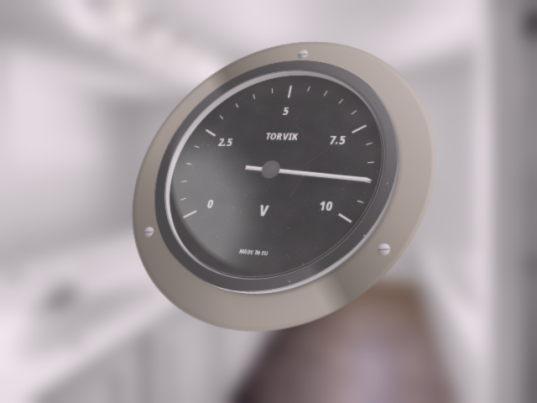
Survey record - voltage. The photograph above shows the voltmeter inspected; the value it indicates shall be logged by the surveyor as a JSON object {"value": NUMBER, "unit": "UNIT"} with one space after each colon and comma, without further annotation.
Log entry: {"value": 9, "unit": "V"}
